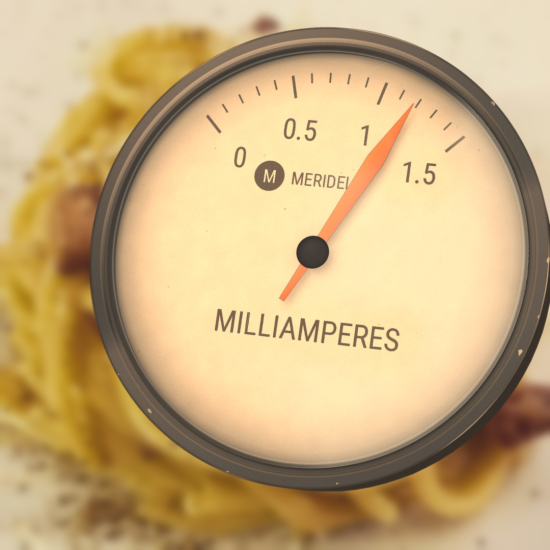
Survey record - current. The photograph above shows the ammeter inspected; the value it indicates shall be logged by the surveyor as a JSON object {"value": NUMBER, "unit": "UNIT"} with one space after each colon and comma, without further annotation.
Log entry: {"value": 1.2, "unit": "mA"}
